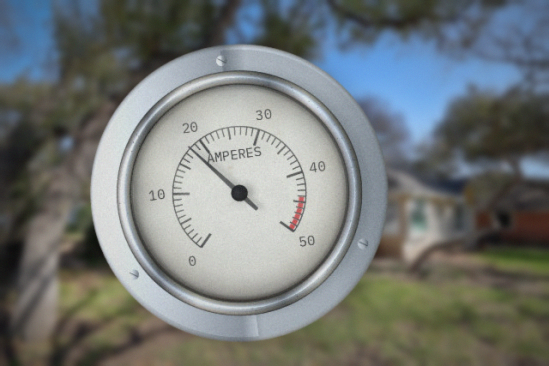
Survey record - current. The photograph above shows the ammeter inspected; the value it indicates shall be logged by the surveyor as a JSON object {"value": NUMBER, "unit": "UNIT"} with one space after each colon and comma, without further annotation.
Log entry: {"value": 18, "unit": "A"}
